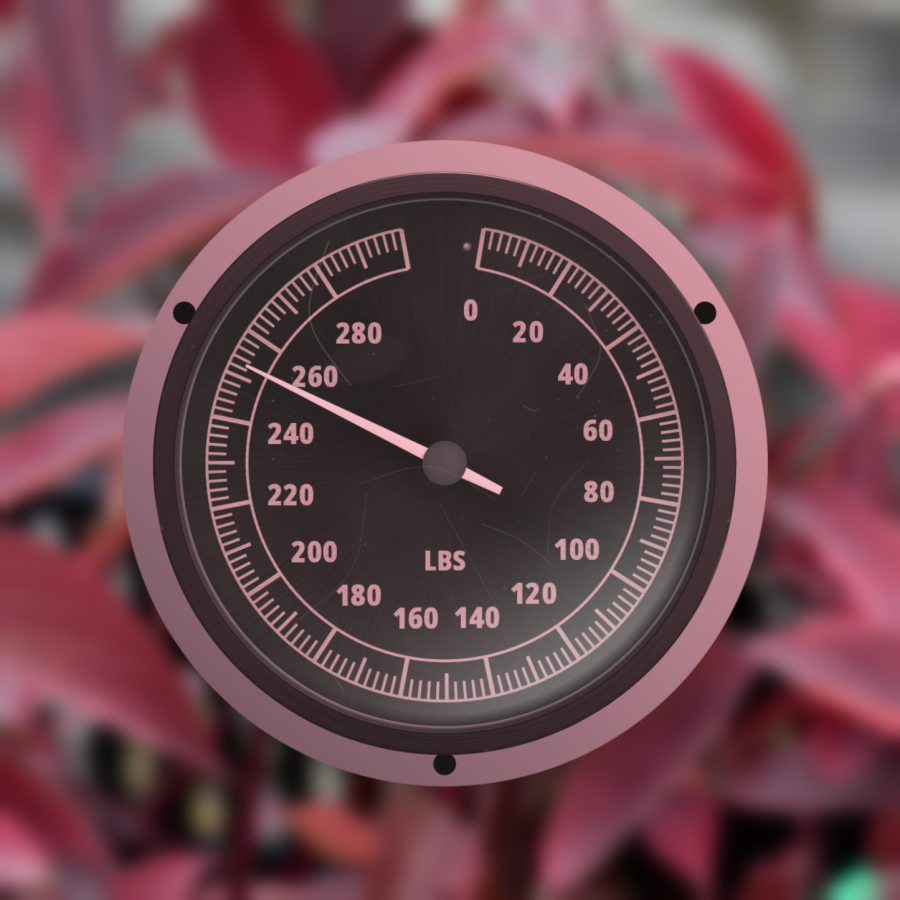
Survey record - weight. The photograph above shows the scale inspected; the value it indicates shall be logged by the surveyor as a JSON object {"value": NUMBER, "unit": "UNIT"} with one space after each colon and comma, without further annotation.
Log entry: {"value": 253, "unit": "lb"}
